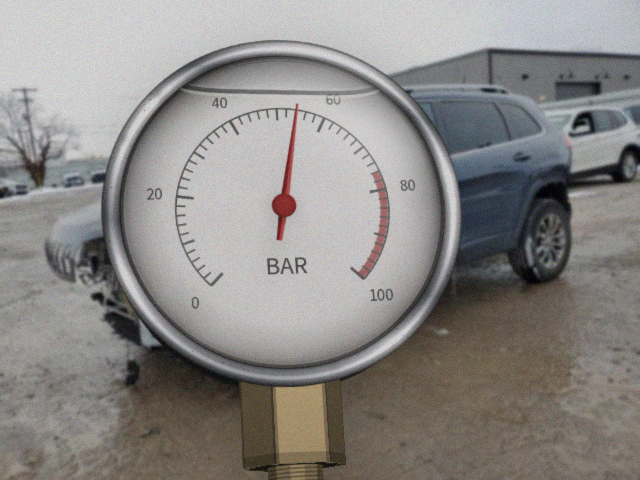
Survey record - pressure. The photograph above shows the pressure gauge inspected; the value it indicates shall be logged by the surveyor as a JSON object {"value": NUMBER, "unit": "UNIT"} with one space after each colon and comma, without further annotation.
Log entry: {"value": 54, "unit": "bar"}
